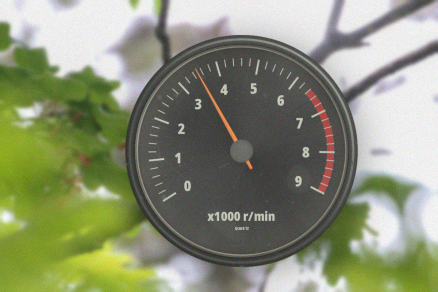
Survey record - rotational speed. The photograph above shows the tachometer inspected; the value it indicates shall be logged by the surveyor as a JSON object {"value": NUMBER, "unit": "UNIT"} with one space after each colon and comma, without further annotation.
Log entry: {"value": 3500, "unit": "rpm"}
